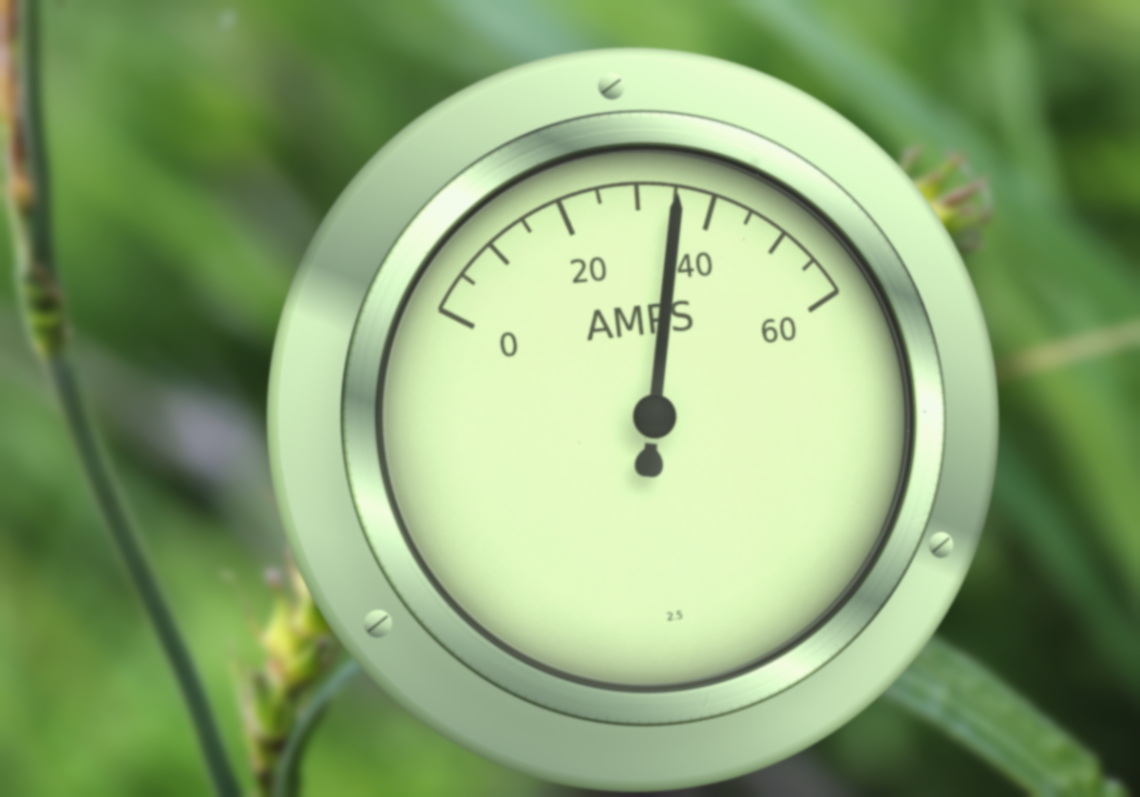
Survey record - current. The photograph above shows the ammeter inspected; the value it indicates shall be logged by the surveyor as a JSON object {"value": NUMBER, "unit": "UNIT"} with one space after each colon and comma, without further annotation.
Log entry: {"value": 35, "unit": "A"}
